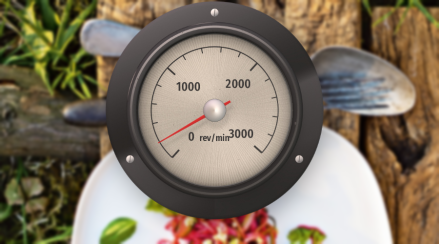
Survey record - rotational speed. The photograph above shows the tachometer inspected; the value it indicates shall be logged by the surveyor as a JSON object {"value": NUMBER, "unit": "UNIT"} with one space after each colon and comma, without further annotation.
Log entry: {"value": 200, "unit": "rpm"}
